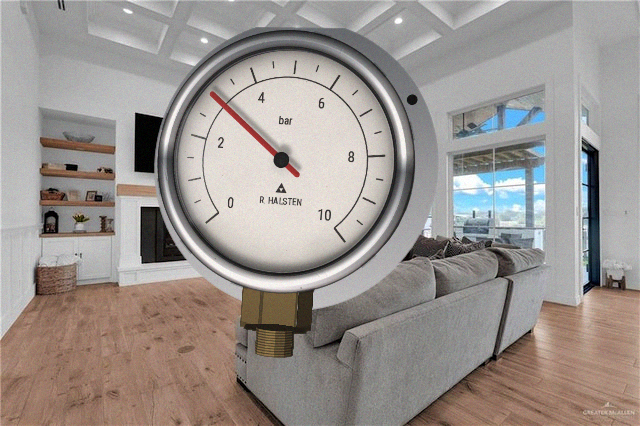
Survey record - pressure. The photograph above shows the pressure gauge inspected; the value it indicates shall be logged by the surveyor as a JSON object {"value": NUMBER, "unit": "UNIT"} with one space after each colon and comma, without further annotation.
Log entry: {"value": 3, "unit": "bar"}
